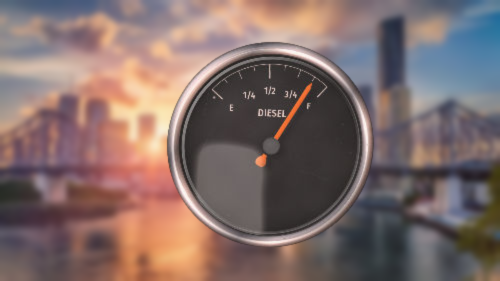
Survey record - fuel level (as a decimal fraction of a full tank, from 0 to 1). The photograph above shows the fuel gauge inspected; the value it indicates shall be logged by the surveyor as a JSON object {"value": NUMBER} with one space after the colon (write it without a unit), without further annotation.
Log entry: {"value": 0.875}
